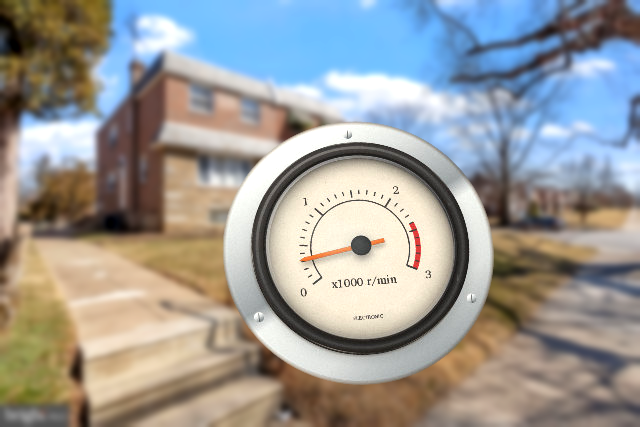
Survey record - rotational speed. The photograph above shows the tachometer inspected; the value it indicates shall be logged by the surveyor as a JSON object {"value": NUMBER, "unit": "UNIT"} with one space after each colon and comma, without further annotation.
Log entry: {"value": 300, "unit": "rpm"}
